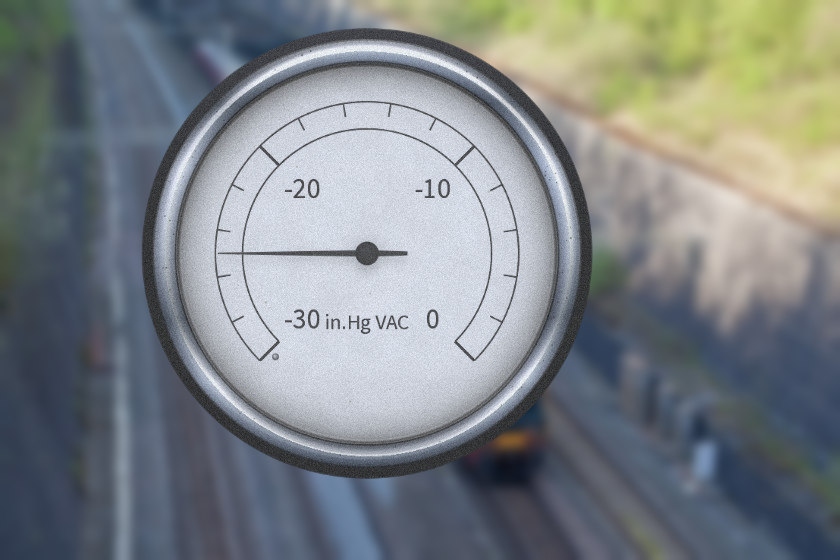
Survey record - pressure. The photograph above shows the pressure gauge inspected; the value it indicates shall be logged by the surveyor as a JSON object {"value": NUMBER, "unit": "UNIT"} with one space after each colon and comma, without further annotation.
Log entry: {"value": -25, "unit": "inHg"}
